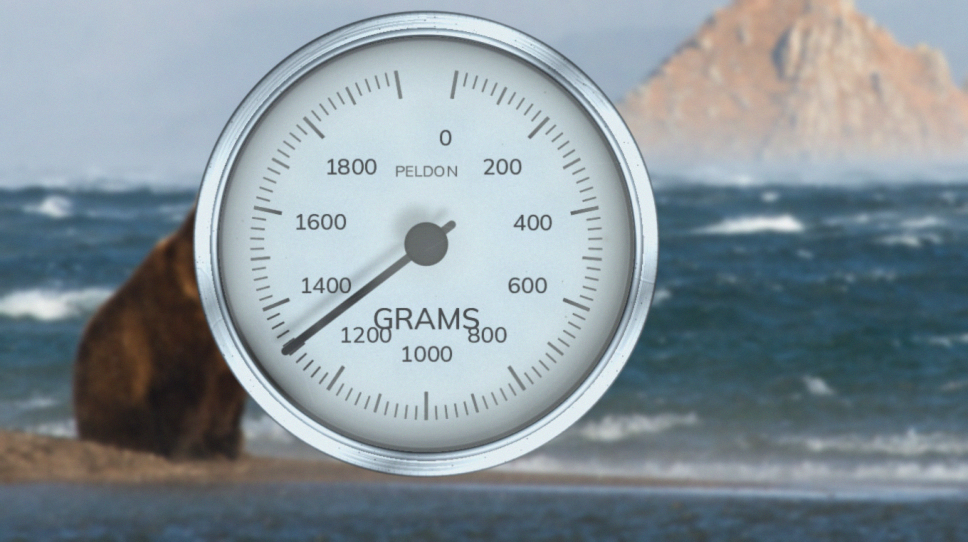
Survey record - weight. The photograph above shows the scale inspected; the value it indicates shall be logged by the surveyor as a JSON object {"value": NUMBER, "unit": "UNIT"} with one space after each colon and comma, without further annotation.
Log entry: {"value": 1310, "unit": "g"}
